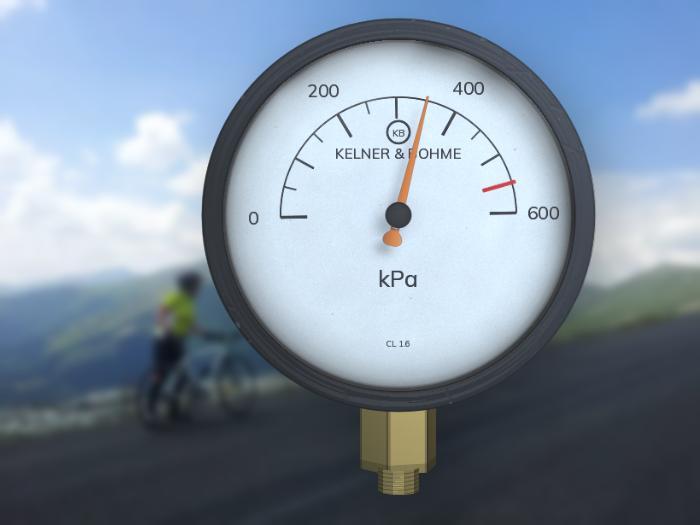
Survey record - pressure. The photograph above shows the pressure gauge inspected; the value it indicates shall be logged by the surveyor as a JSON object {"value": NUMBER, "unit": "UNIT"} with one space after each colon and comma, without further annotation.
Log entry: {"value": 350, "unit": "kPa"}
